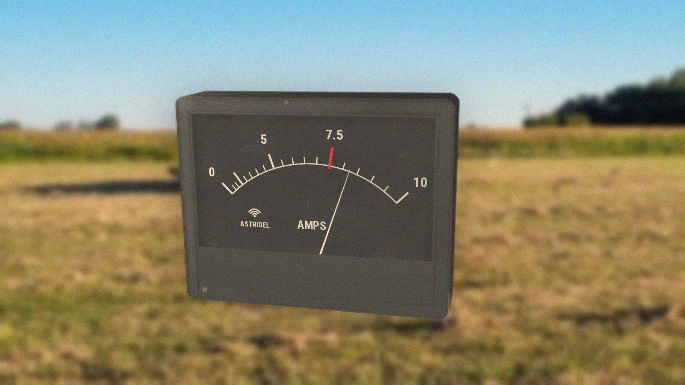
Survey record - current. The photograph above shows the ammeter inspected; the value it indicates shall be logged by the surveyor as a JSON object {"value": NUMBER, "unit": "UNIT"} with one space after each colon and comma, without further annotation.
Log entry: {"value": 8.25, "unit": "A"}
